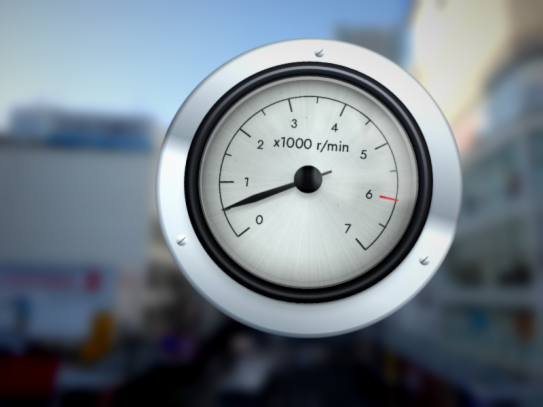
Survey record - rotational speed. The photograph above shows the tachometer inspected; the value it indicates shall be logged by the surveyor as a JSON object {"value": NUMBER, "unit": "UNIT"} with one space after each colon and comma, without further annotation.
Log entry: {"value": 500, "unit": "rpm"}
